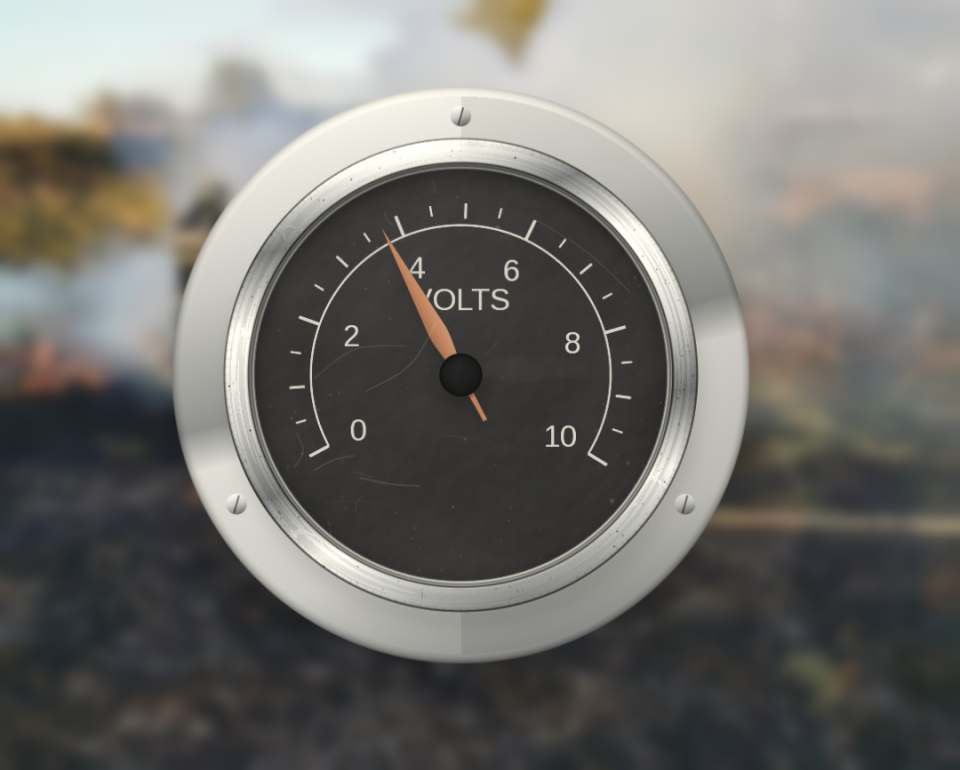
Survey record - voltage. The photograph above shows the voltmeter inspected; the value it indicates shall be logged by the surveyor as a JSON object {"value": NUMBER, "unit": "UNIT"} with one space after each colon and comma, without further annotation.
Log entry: {"value": 3.75, "unit": "V"}
